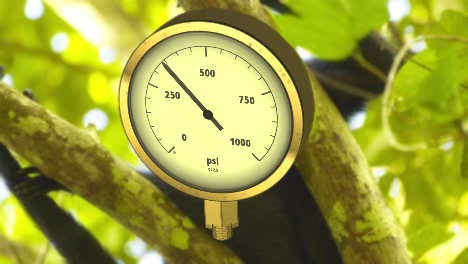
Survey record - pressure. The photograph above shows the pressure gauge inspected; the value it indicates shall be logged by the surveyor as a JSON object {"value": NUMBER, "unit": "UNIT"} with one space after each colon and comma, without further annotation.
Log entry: {"value": 350, "unit": "psi"}
